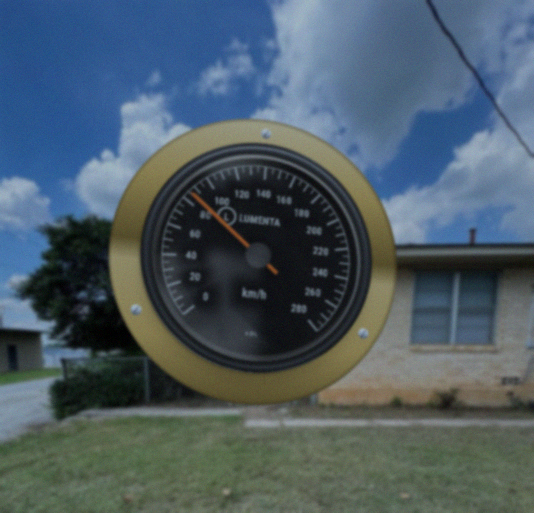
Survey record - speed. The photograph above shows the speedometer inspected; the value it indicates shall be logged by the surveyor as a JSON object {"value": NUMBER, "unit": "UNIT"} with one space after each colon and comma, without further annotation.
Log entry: {"value": 85, "unit": "km/h"}
